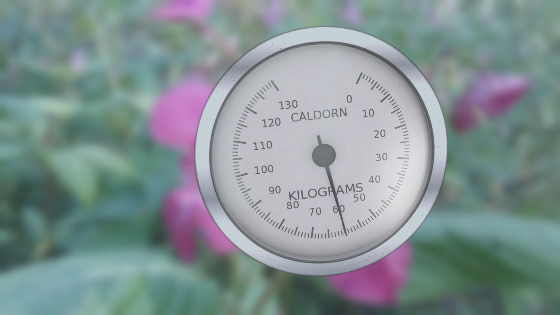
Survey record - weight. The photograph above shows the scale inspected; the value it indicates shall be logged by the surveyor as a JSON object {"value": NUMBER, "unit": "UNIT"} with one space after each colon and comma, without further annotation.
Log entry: {"value": 60, "unit": "kg"}
